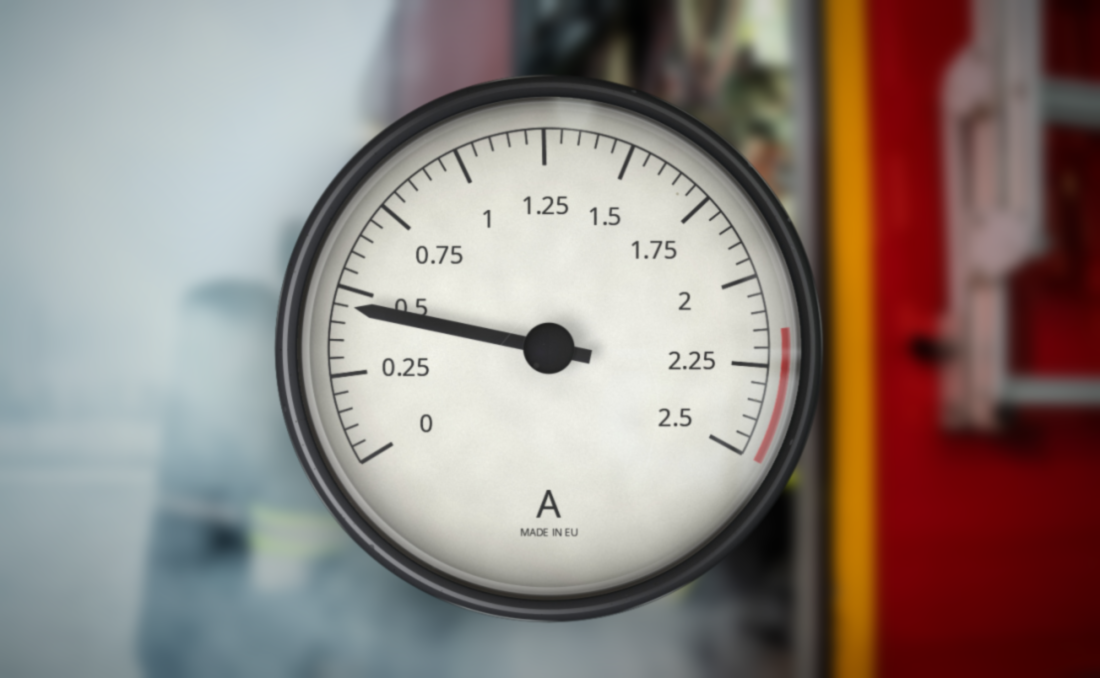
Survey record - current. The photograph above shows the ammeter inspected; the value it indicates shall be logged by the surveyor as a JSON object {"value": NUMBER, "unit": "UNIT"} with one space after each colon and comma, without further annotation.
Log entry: {"value": 0.45, "unit": "A"}
